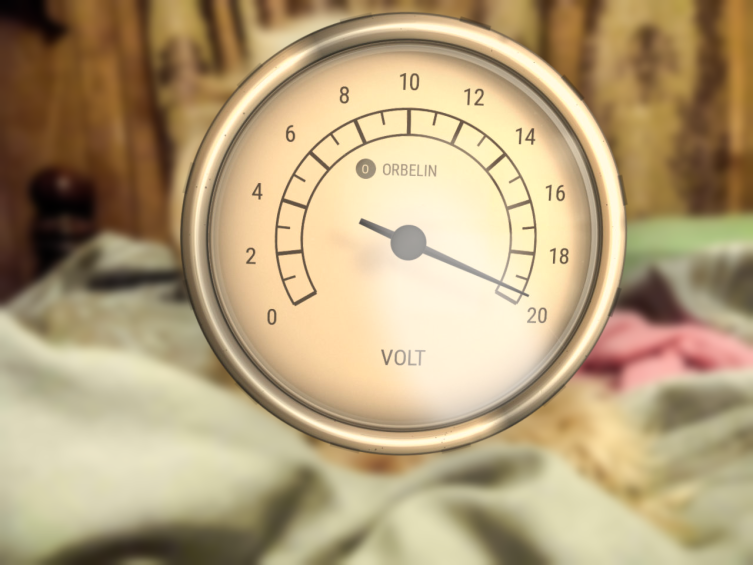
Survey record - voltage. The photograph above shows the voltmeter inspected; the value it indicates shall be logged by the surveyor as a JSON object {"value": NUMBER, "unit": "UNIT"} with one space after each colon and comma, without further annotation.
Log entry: {"value": 19.5, "unit": "V"}
